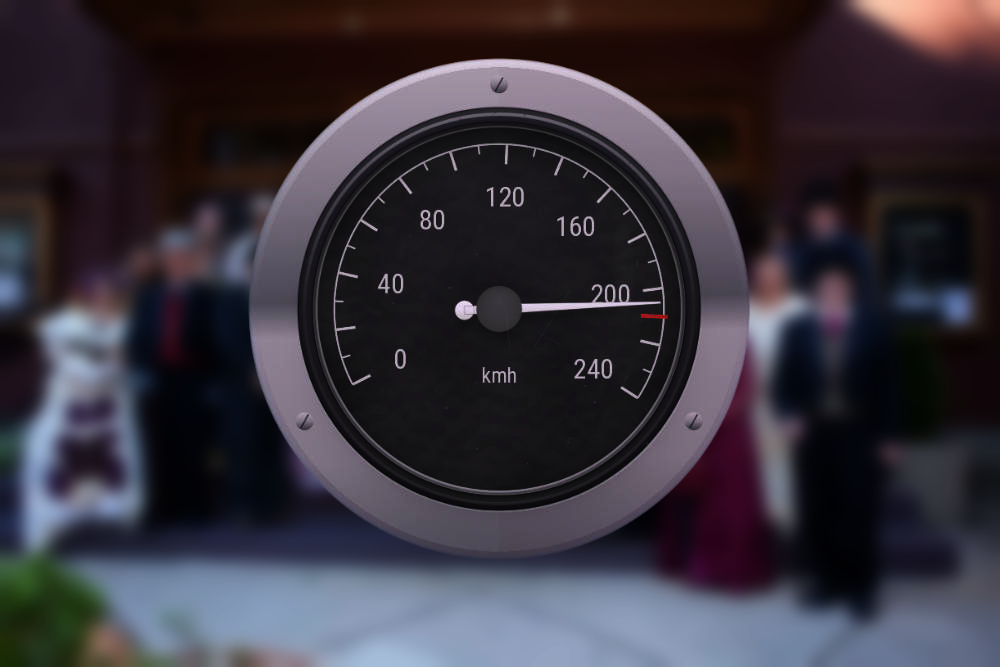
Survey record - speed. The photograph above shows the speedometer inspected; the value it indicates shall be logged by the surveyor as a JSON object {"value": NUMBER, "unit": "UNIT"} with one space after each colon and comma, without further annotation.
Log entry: {"value": 205, "unit": "km/h"}
